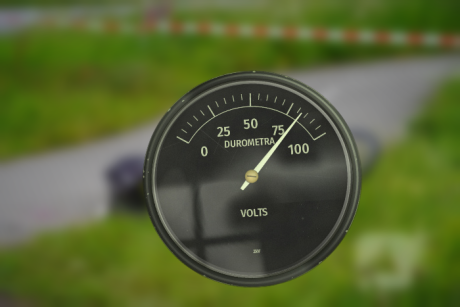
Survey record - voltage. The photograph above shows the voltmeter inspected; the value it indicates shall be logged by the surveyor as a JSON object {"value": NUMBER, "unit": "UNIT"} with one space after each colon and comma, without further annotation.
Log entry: {"value": 82.5, "unit": "V"}
